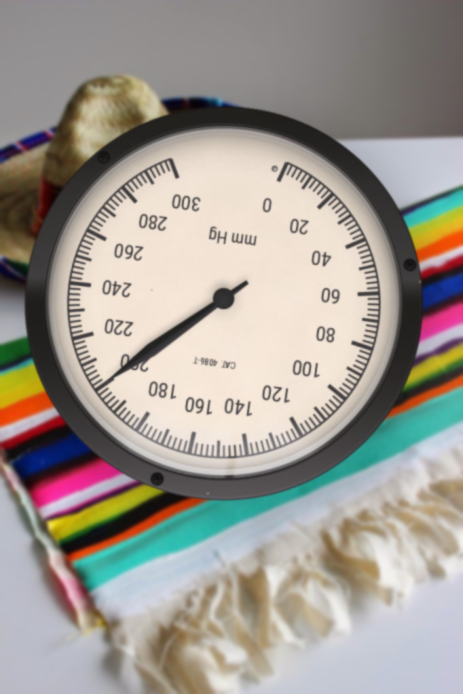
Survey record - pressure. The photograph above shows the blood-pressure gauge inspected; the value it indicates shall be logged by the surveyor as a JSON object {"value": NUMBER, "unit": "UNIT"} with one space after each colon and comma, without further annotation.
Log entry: {"value": 200, "unit": "mmHg"}
